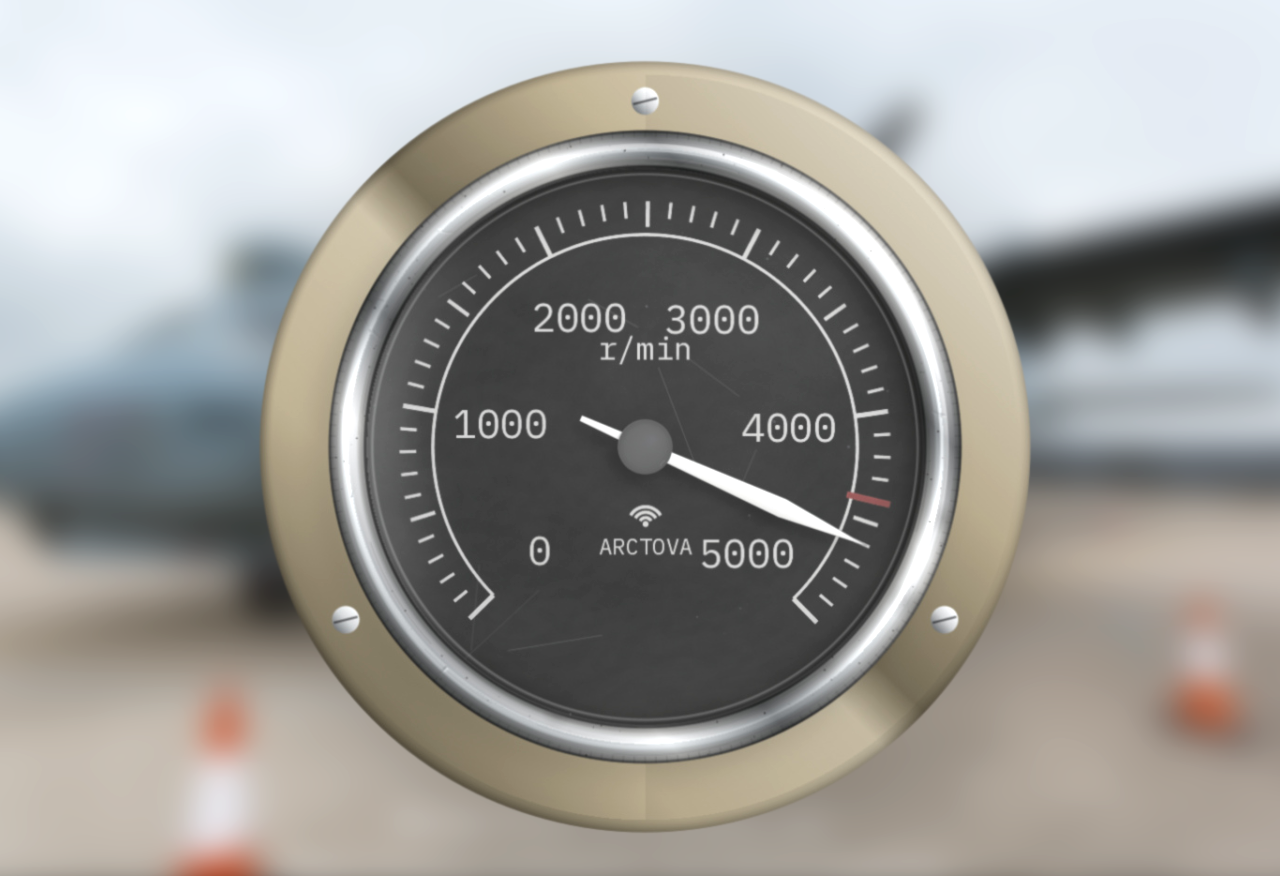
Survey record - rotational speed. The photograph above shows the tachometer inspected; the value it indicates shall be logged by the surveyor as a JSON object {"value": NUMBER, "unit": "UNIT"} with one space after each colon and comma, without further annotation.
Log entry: {"value": 4600, "unit": "rpm"}
